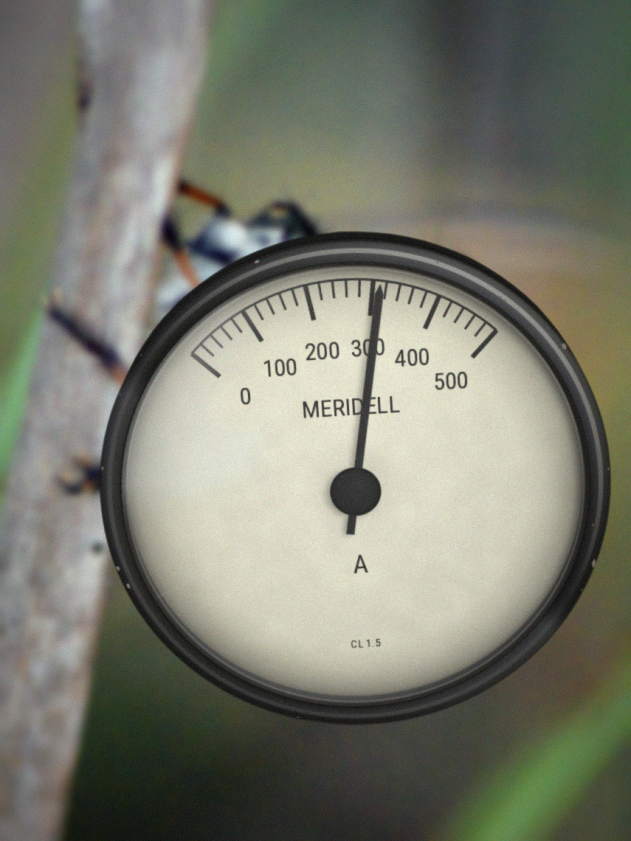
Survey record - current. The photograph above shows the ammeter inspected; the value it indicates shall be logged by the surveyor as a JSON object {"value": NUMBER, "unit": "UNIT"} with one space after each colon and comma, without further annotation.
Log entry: {"value": 310, "unit": "A"}
